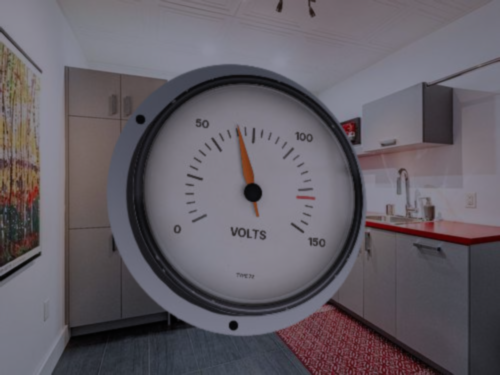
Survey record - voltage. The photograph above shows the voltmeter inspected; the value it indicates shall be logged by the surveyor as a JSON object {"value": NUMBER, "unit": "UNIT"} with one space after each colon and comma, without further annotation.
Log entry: {"value": 65, "unit": "V"}
